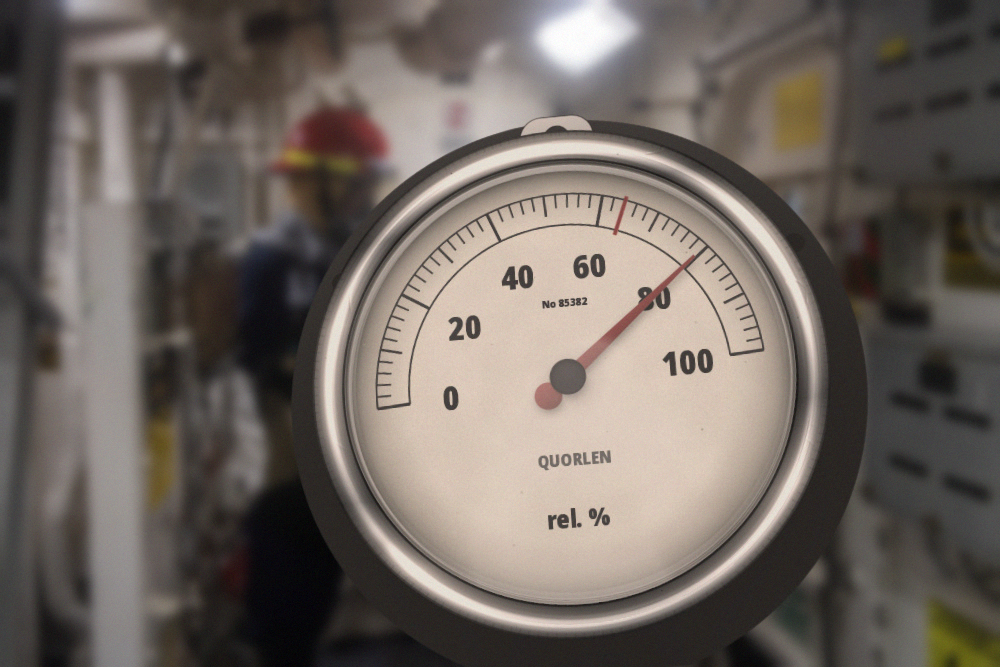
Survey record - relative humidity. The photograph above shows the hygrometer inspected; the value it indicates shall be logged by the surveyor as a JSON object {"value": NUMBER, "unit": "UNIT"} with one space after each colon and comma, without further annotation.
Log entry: {"value": 80, "unit": "%"}
